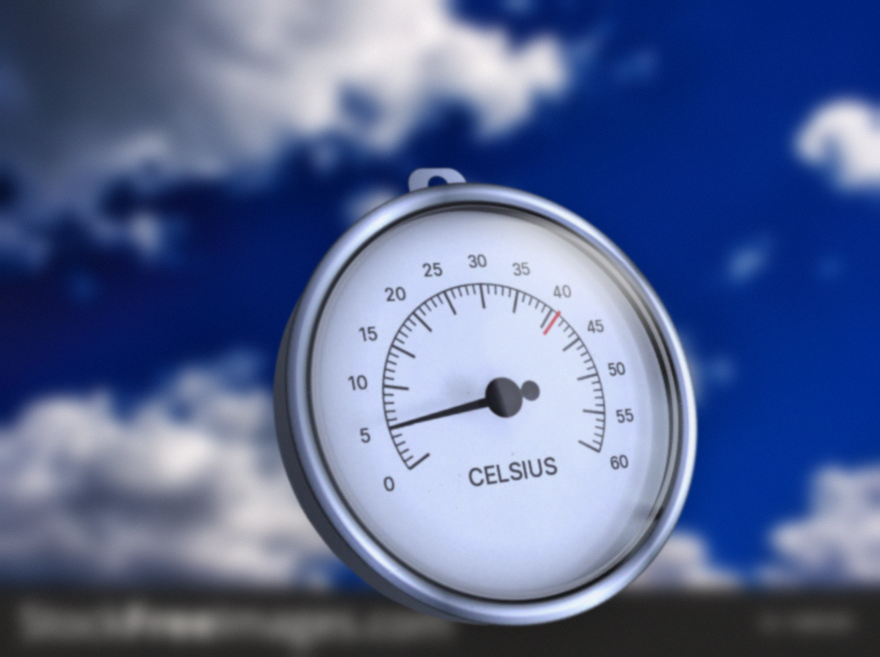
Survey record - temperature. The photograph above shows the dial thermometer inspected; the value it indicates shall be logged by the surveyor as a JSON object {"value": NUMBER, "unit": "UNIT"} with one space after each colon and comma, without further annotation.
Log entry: {"value": 5, "unit": "°C"}
